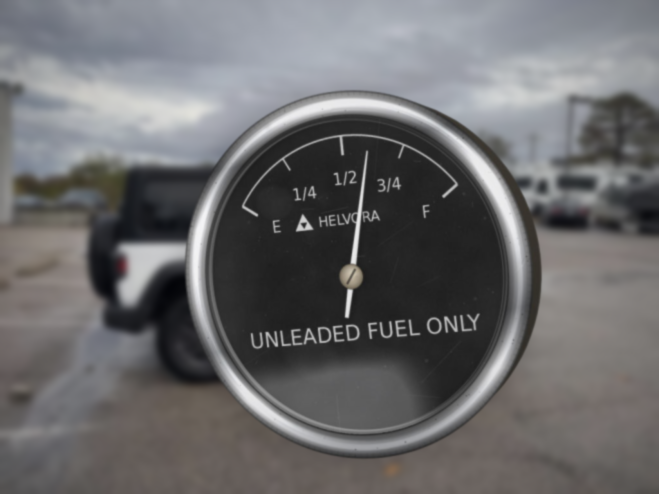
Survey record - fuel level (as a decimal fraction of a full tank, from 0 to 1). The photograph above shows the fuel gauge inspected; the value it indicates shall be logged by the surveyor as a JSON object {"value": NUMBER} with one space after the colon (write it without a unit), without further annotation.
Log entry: {"value": 0.625}
